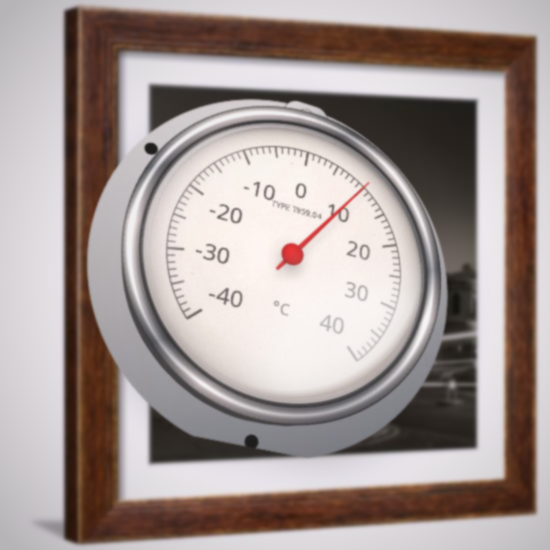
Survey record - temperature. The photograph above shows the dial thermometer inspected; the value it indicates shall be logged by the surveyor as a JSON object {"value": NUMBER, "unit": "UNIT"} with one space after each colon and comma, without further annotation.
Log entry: {"value": 10, "unit": "°C"}
